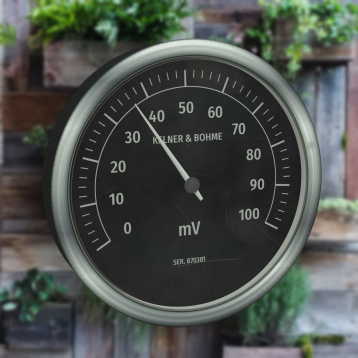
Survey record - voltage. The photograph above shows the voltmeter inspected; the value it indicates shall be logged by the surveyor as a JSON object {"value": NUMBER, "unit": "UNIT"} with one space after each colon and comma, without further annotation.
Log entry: {"value": 36, "unit": "mV"}
